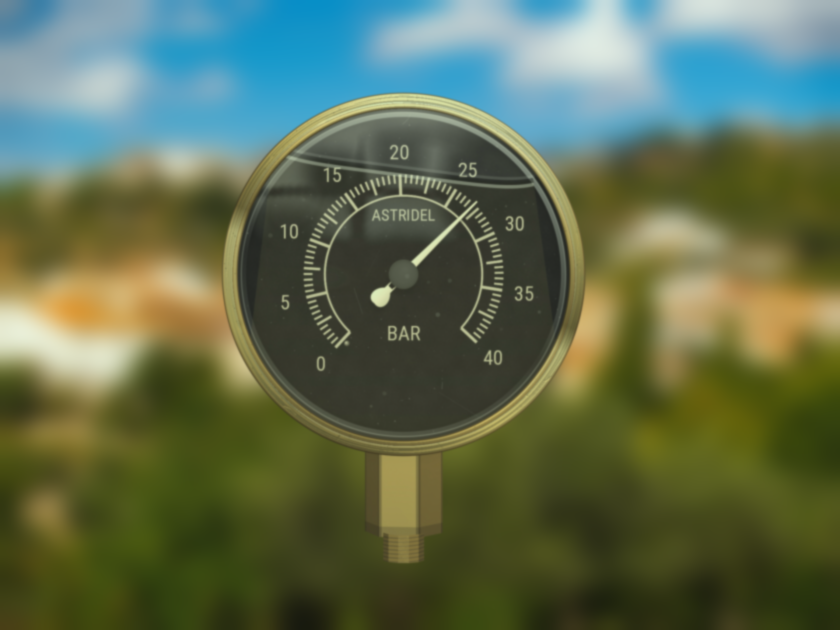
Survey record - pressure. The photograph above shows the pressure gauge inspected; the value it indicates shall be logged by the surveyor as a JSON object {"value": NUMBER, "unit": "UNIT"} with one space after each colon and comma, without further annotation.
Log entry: {"value": 27, "unit": "bar"}
